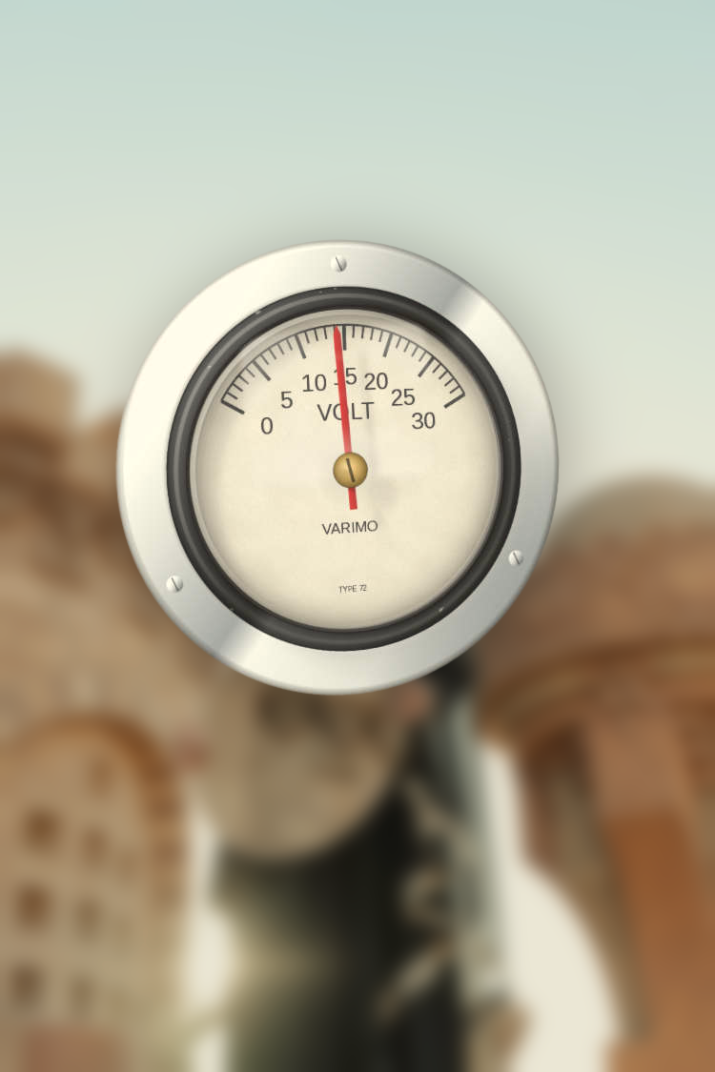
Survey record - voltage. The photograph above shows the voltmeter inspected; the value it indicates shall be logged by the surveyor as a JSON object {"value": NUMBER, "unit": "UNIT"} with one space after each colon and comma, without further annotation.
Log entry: {"value": 14, "unit": "V"}
